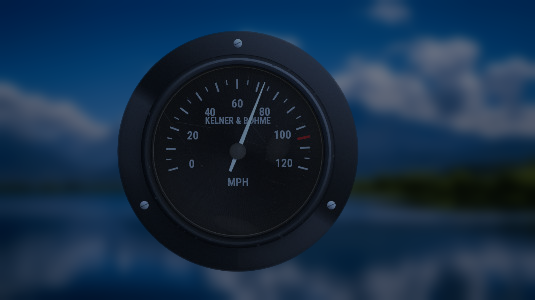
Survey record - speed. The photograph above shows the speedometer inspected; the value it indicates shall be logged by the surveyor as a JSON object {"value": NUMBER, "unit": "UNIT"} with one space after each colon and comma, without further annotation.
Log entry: {"value": 72.5, "unit": "mph"}
